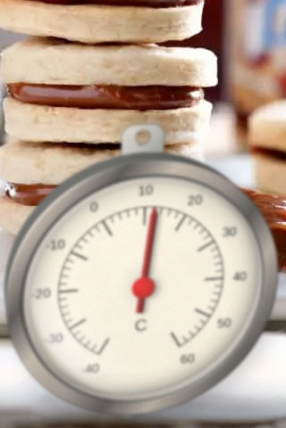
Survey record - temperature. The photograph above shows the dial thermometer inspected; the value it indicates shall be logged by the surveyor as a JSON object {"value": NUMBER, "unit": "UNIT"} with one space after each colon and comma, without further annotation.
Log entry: {"value": 12, "unit": "°C"}
